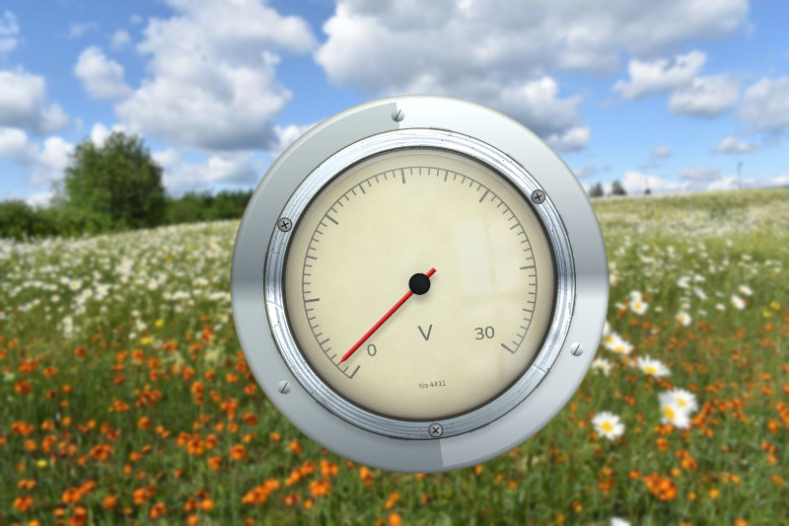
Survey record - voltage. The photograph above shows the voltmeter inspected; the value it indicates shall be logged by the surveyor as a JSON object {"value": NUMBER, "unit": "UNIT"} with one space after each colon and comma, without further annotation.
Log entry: {"value": 1, "unit": "V"}
